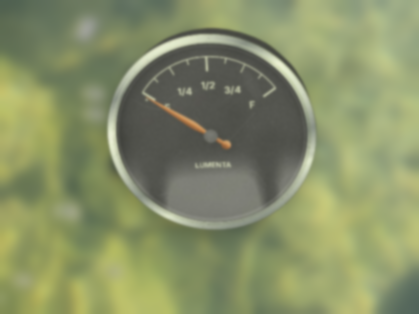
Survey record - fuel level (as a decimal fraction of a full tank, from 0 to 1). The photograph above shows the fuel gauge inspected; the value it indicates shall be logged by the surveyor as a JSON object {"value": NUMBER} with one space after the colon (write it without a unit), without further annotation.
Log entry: {"value": 0}
